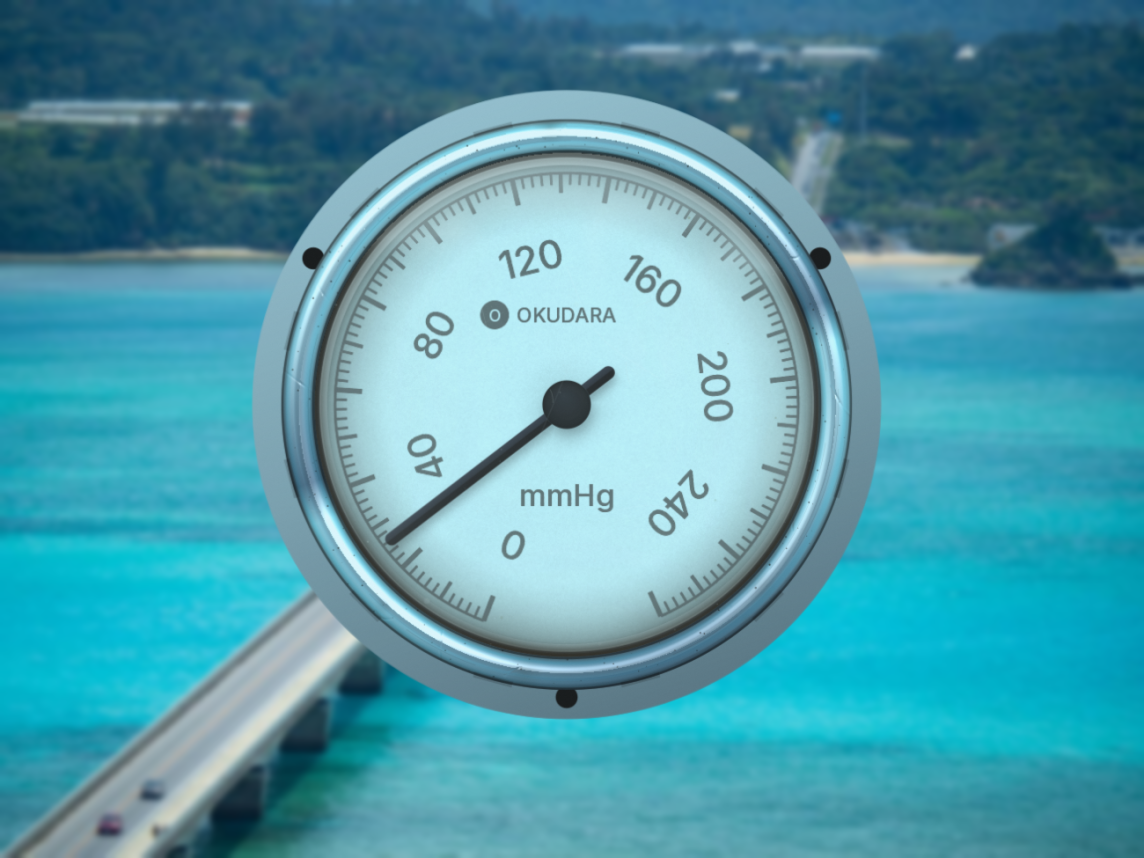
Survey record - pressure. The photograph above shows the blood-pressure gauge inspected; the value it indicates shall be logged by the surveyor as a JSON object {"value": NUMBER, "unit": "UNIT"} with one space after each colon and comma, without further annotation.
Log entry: {"value": 26, "unit": "mmHg"}
